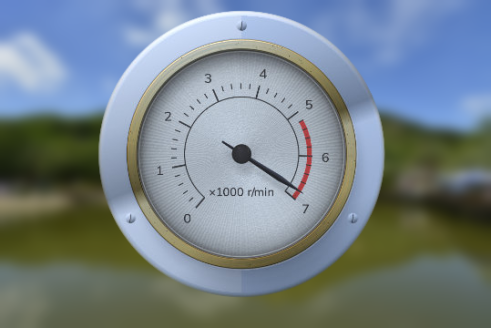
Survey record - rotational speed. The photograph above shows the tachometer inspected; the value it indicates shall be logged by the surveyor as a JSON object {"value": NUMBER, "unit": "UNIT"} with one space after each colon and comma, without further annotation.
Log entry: {"value": 6800, "unit": "rpm"}
